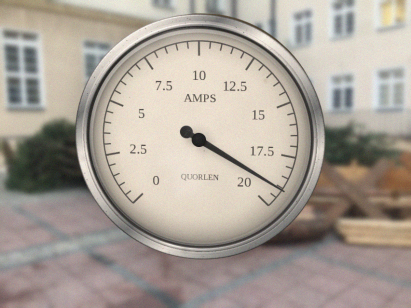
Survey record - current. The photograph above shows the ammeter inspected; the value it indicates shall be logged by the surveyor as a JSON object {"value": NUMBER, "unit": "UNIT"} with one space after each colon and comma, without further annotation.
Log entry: {"value": 19, "unit": "A"}
